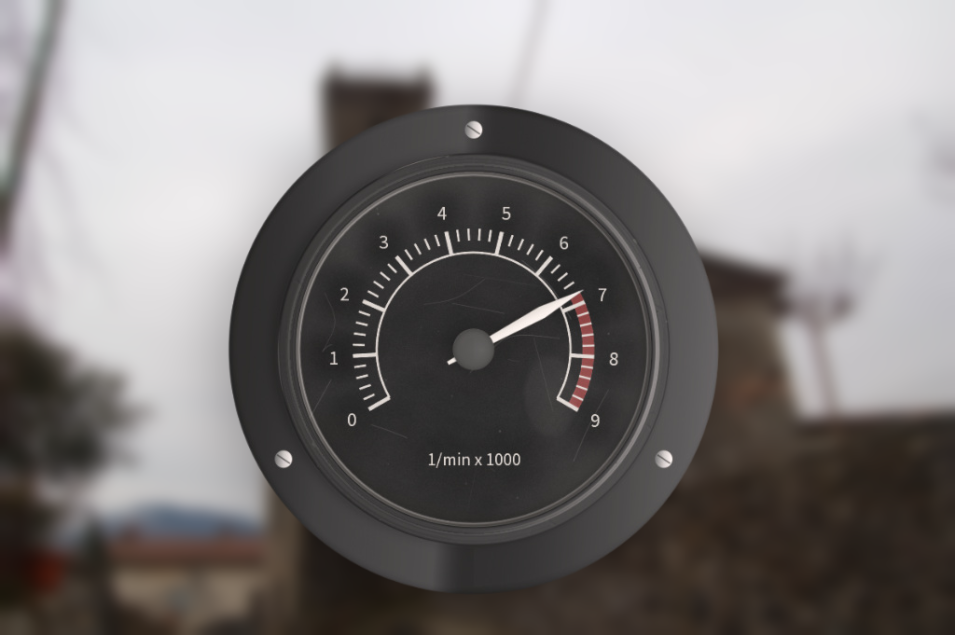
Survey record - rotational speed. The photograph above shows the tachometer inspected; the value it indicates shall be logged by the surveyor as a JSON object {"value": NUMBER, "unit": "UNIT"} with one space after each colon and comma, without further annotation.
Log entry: {"value": 6800, "unit": "rpm"}
